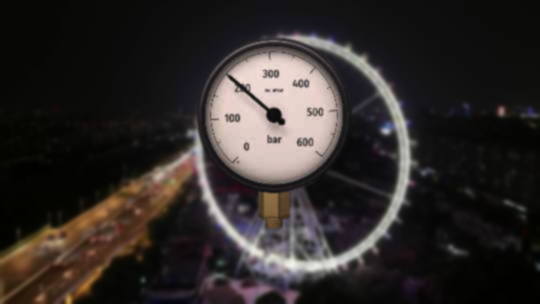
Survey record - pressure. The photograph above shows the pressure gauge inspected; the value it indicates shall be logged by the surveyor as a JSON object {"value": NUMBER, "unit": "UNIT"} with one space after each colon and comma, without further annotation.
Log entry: {"value": 200, "unit": "bar"}
